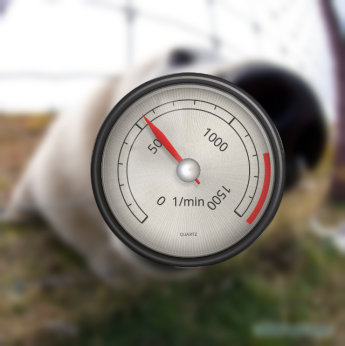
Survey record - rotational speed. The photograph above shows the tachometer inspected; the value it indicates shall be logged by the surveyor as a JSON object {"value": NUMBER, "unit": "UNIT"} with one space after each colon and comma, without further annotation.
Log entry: {"value": 550, "unit": "rpm"}
